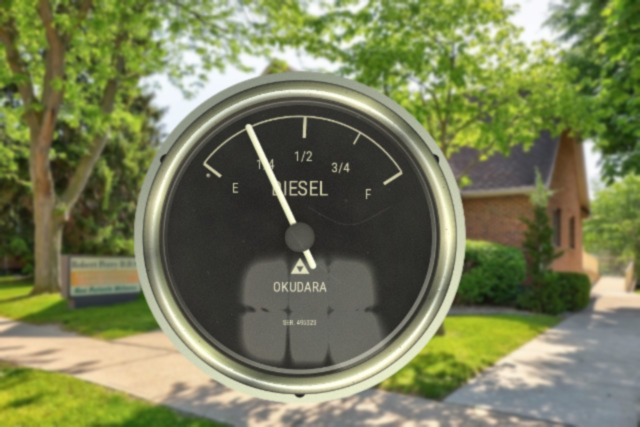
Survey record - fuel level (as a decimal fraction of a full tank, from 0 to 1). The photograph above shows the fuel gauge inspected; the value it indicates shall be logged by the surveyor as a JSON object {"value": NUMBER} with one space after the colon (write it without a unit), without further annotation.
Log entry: {"value": 0.25}
